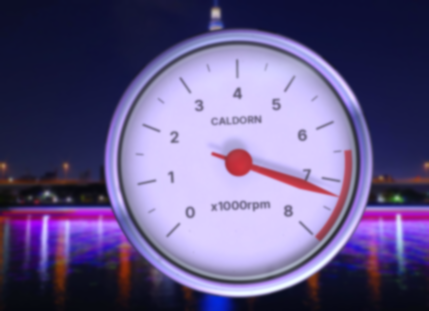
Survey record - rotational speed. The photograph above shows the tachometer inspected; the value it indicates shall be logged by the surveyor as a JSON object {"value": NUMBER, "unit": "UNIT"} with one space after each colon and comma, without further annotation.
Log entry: {"value": 7250, "unit": "rpm"}
